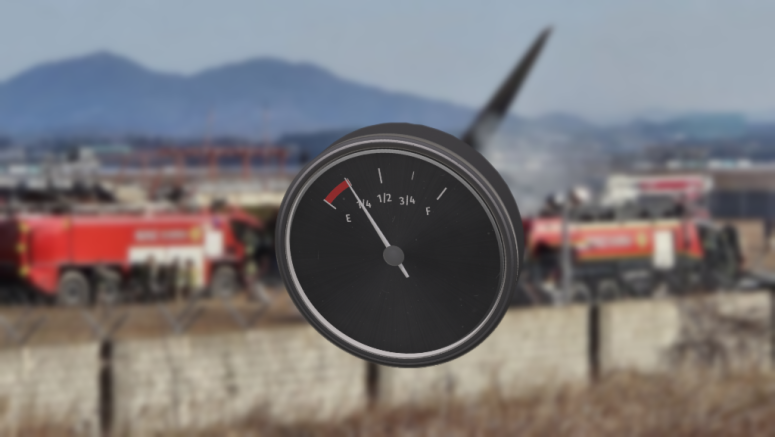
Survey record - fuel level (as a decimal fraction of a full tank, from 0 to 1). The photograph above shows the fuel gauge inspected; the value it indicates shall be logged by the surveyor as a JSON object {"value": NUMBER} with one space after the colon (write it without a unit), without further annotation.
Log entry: {"value": 0.25}
